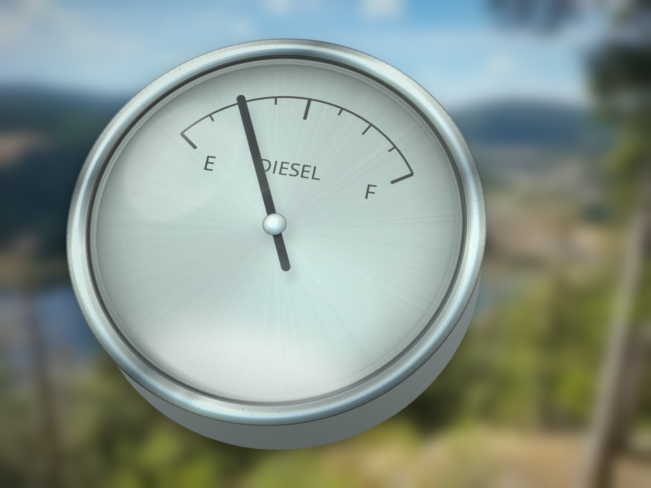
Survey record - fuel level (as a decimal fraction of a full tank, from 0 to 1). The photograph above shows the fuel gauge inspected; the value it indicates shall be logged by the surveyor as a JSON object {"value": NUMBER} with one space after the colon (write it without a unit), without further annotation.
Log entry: {"value": 0.25}
